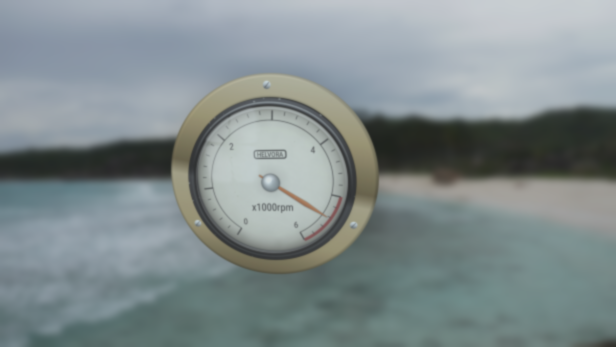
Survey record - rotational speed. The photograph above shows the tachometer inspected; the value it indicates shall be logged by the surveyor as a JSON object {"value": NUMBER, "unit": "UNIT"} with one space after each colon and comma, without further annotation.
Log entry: {"value": 5400, "unit": "rpm"}
